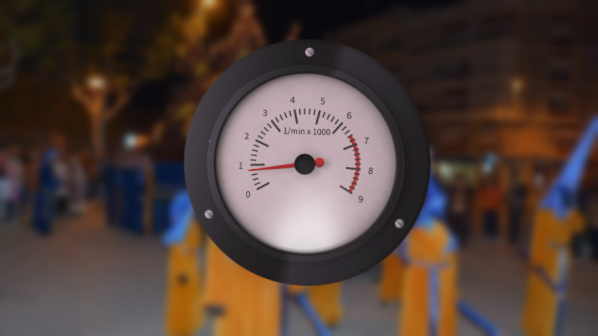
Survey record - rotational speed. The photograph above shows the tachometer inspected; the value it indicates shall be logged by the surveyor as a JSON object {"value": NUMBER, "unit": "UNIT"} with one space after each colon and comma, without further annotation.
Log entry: {"value": 800, "unit": "rpm"}
